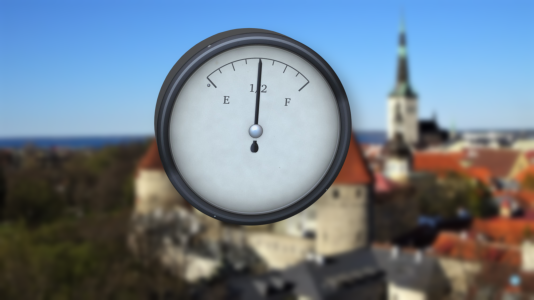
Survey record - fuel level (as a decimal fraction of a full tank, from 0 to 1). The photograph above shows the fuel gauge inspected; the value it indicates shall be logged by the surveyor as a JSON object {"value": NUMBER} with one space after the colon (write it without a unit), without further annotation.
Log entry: {"value": 0.5}
